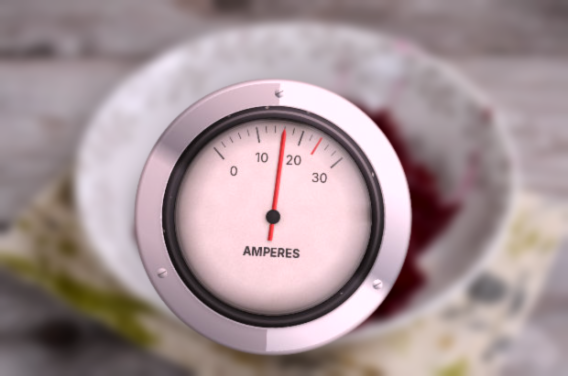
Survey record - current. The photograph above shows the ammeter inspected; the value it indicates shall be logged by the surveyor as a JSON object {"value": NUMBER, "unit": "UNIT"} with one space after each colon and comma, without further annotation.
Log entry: {"value": 16, "unit": "A"}
